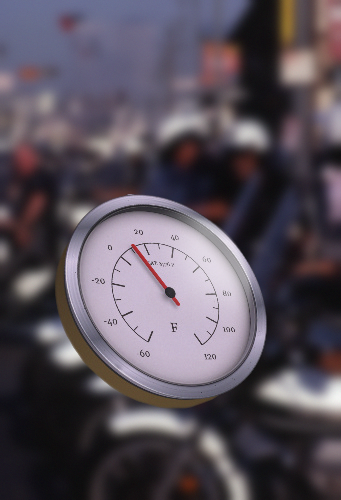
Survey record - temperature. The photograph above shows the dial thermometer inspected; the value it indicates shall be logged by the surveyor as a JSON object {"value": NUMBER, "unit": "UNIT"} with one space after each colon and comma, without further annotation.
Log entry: {"value": 10, "unit": "°F"}
